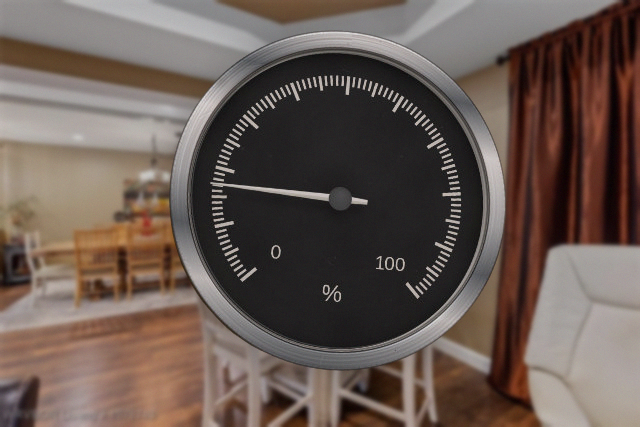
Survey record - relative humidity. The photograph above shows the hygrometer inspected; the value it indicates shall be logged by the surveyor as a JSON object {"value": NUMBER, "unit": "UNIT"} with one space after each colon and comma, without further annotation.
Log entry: {"value": 17, "unit": "%"}
